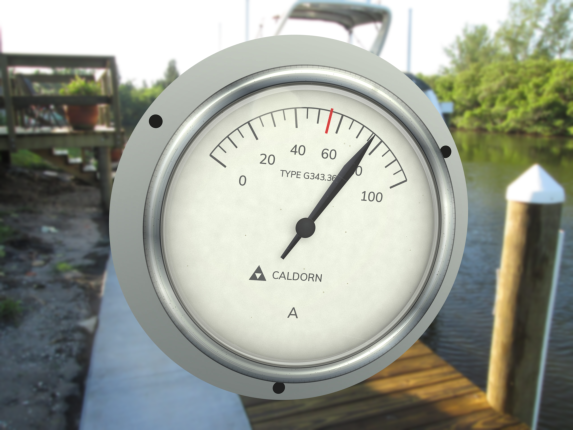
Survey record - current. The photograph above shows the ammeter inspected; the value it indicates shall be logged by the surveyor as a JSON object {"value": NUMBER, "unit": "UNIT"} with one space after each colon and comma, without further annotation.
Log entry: {"value": 75, "unit": "A"}
